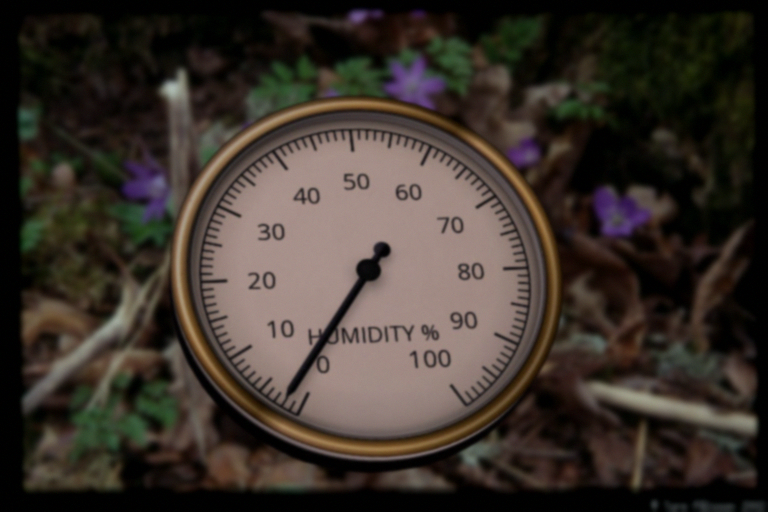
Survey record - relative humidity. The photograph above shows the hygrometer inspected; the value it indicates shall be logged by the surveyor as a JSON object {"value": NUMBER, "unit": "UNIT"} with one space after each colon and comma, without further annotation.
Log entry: {"value": 2, "unit": "%"}
